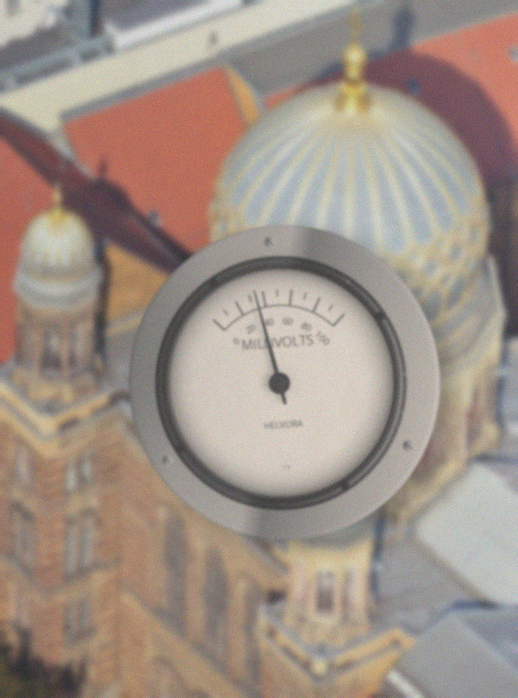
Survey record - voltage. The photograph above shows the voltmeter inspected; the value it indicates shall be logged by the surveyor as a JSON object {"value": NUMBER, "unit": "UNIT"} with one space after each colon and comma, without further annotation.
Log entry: {"value": 35, "unit": "mV"}
